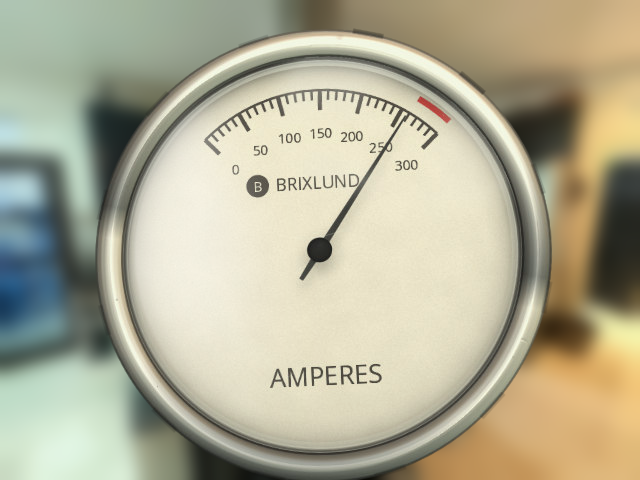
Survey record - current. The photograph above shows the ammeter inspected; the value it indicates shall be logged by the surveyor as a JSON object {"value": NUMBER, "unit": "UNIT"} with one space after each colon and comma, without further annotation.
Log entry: {"value": 260, "unit": "A"}
